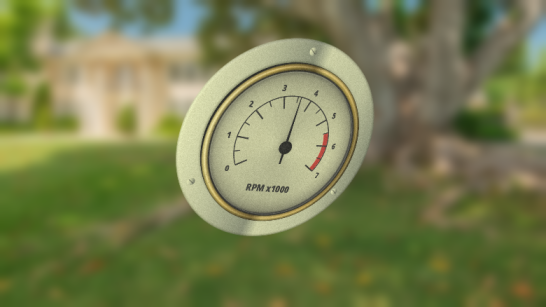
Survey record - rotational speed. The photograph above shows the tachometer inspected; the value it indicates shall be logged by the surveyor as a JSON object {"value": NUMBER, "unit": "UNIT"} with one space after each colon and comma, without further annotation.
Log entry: {"value": 3500, "unit": "rpm"}
